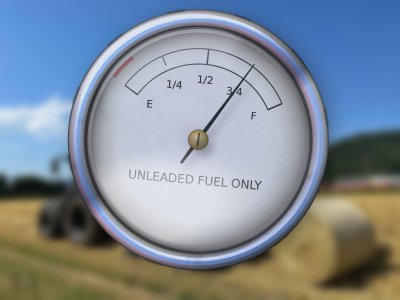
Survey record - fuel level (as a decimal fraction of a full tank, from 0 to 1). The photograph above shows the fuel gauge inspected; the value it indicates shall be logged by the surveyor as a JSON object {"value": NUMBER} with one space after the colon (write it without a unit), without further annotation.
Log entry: {"value": 0.75}
